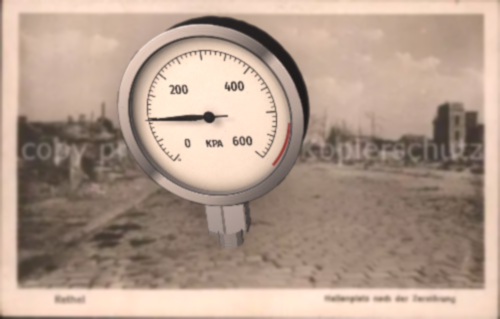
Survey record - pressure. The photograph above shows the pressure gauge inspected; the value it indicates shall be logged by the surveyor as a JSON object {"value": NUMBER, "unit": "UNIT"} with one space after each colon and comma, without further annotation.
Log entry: {"value": 100, "unit": "kPa"}
